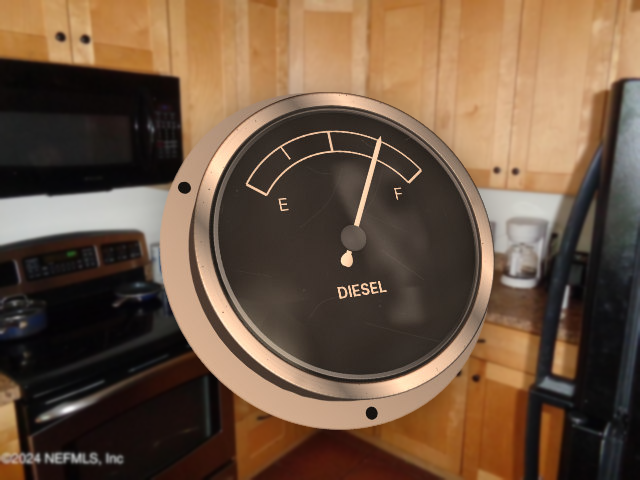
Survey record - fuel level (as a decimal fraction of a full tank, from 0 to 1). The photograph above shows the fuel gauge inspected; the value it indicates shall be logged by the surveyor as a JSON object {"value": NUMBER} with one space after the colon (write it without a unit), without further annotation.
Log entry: {"value": 0.75}
